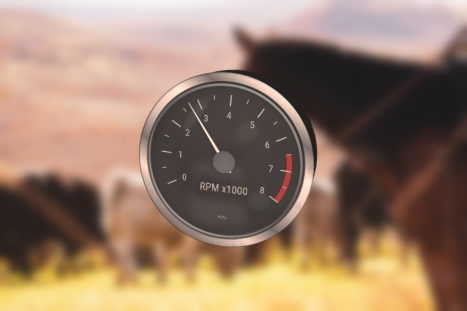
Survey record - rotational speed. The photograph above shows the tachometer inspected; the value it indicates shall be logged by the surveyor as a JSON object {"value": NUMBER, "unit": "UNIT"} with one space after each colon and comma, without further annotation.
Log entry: {"value": 2750, "unit": "rpm"}
